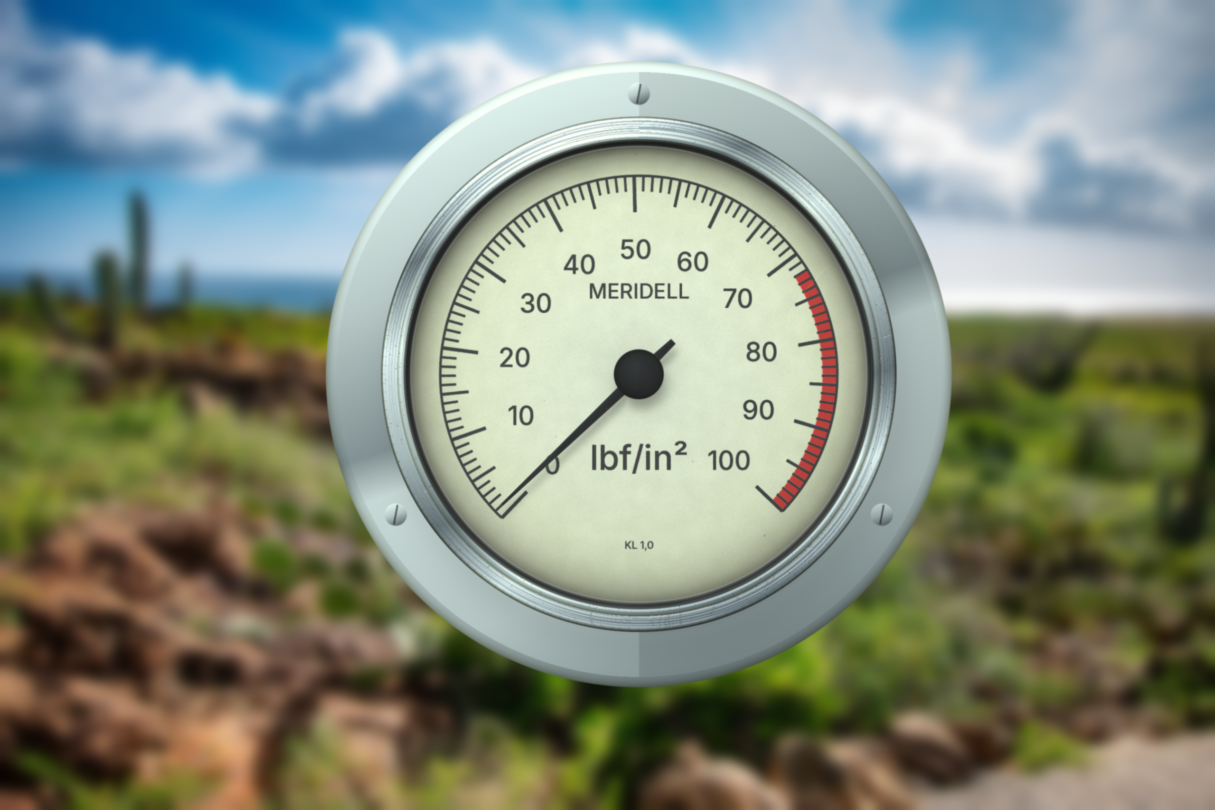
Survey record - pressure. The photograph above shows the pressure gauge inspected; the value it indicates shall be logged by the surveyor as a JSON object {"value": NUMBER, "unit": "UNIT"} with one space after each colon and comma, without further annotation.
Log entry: {"value": 1, "unit": "psi"}
